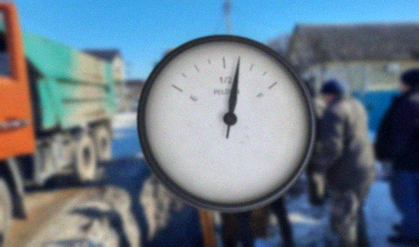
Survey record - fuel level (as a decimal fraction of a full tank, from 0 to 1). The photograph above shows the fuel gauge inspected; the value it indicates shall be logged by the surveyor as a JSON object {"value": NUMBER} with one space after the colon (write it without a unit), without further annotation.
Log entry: {"value": 0.625}
